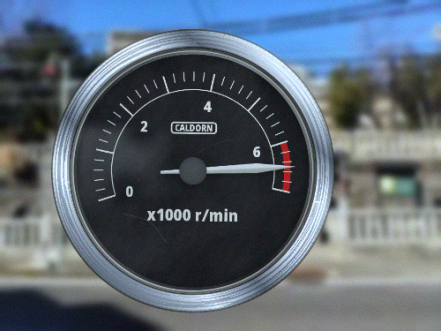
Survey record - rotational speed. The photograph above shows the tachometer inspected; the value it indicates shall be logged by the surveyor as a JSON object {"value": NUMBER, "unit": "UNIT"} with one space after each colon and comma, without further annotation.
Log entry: {"value": 6500, "unit": "rpm"}
